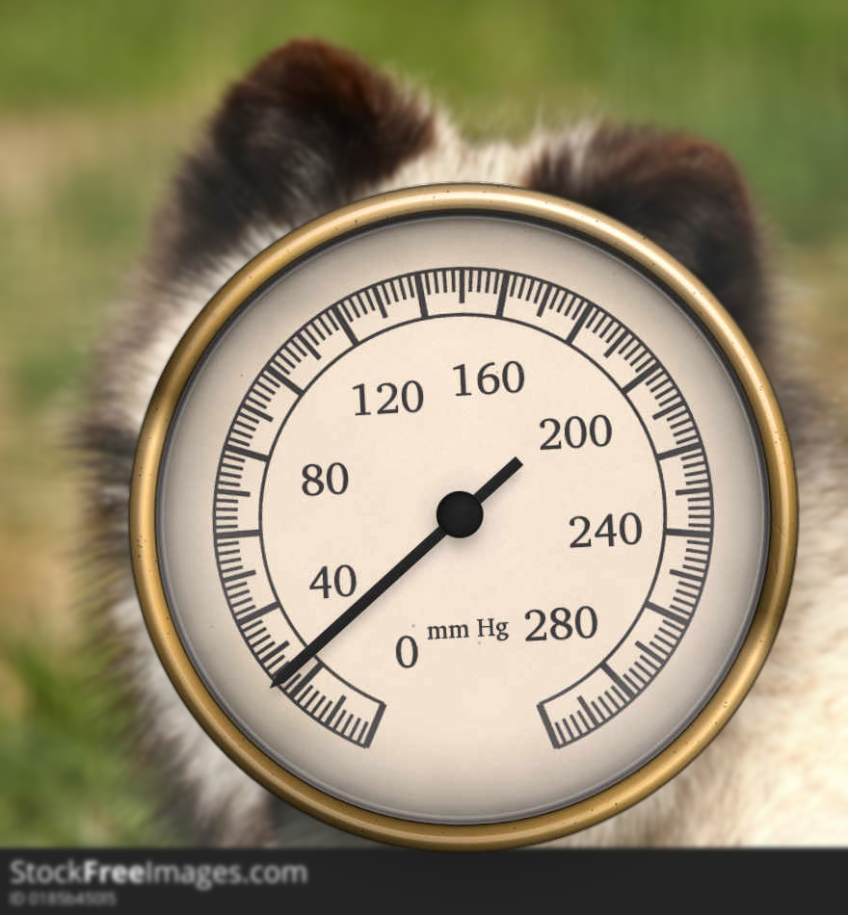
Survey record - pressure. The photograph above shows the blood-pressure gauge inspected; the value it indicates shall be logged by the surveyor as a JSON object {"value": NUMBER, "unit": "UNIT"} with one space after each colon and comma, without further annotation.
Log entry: {"value": 24, "unit": "mmHg"}
